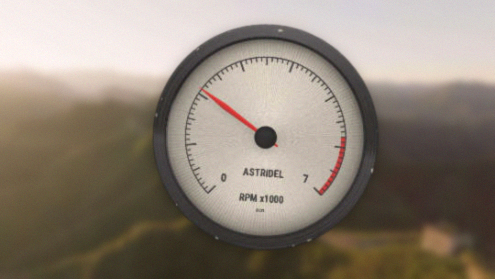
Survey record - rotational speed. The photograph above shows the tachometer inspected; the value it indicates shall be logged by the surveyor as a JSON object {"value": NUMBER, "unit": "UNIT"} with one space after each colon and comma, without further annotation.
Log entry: {"value": 2100, "unit": "rpm"}
